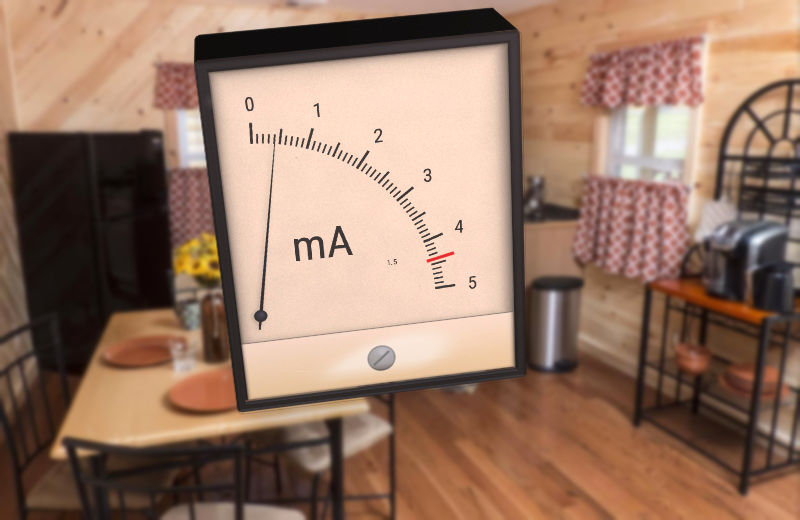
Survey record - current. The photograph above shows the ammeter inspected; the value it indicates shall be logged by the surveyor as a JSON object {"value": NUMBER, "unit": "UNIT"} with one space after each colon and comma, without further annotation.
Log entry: {"value": 0.4, "unit": "mA"}
